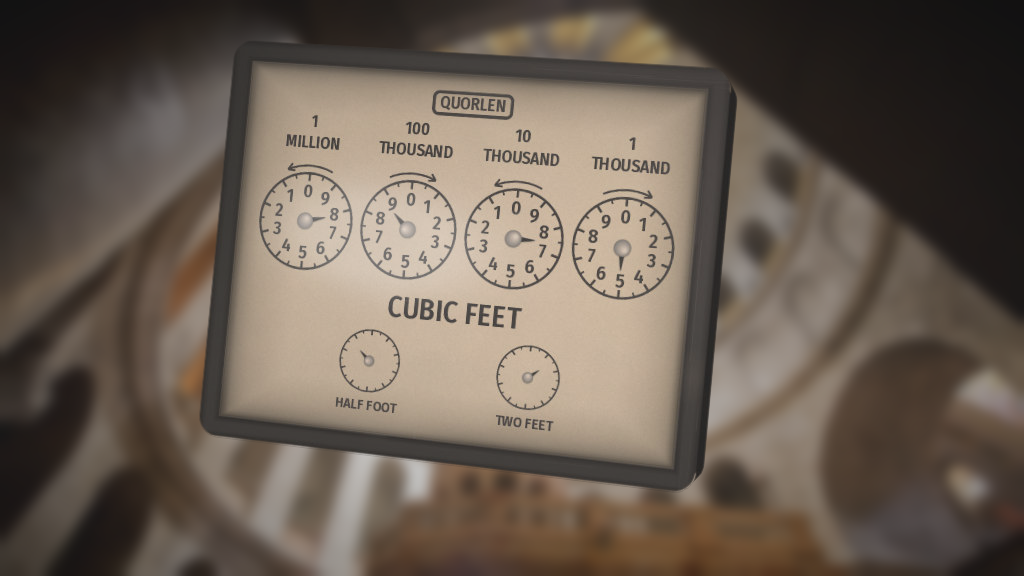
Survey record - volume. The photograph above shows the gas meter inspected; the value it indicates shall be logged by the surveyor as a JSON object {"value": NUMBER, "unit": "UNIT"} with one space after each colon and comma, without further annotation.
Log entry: {"value": 787500, "unit": "ft³"}
